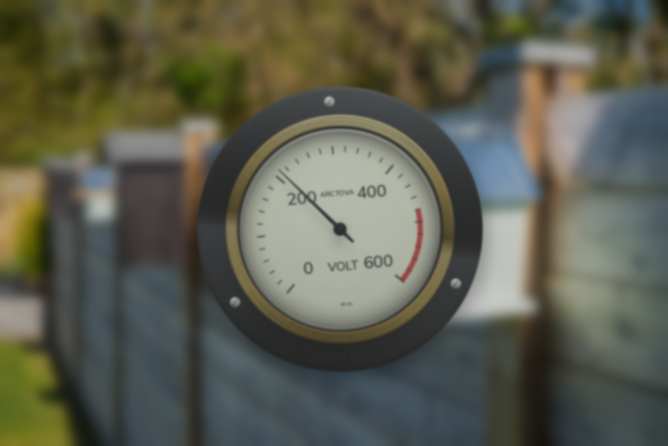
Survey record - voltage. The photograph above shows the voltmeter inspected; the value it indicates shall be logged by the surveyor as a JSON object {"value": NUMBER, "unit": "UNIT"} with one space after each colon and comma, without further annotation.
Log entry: {"value": 210, "unit": "V"}
